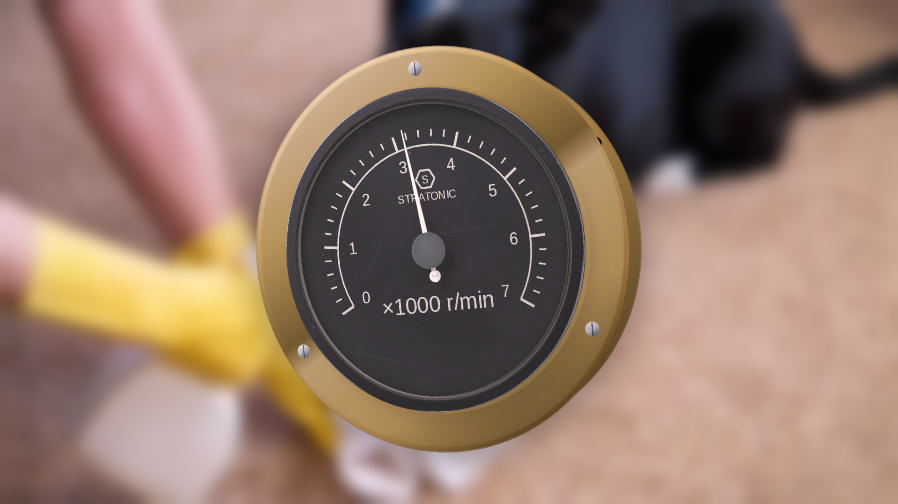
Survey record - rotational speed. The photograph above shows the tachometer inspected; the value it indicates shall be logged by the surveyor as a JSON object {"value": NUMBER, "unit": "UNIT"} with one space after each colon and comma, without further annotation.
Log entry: {"value": 3200, "unit": "rpm"}
